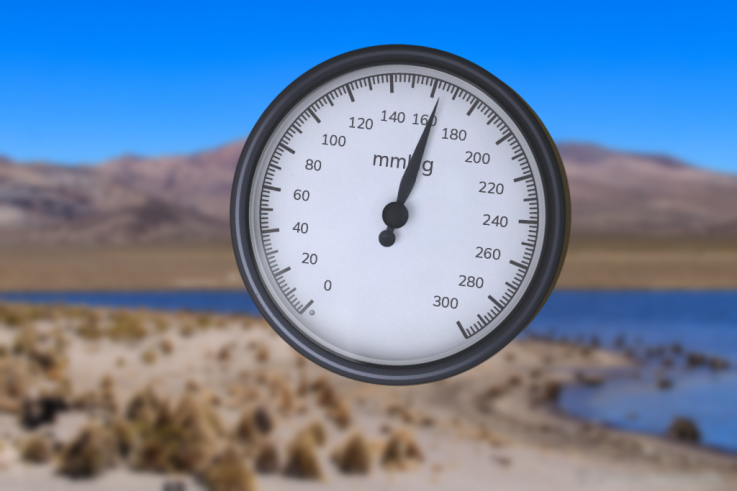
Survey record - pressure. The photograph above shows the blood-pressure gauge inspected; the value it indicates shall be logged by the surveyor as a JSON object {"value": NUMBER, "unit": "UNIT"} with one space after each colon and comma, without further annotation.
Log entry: {"value": 164, "unit": "mmHg"}
